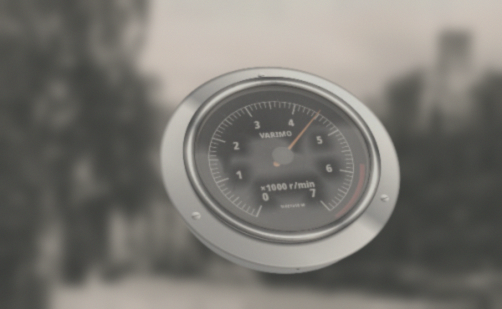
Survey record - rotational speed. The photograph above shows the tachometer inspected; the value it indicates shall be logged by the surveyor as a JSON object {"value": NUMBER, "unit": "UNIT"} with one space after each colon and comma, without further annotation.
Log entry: {"value": 4500, "unit": "rpm"}
